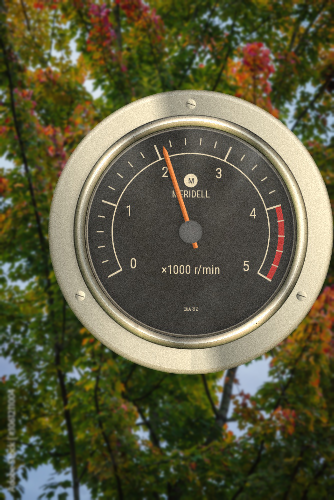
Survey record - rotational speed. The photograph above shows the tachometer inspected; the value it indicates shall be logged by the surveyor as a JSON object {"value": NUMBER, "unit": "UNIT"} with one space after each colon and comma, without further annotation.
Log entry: {"value": 2100, "unit": "rpm"}
